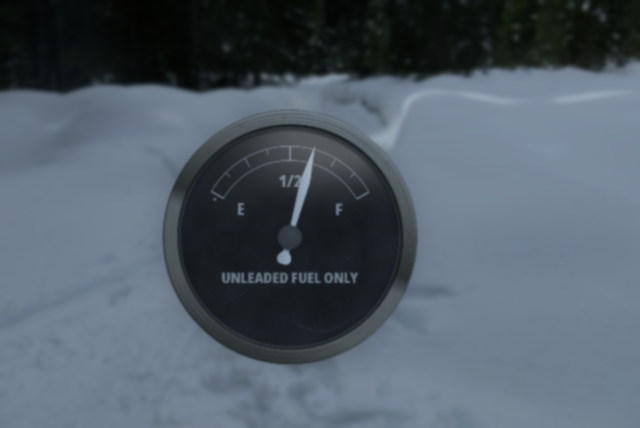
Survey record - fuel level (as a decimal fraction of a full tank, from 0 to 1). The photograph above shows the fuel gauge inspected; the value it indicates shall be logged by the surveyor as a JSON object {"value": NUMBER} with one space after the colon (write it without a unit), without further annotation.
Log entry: {"value": 0.625}
